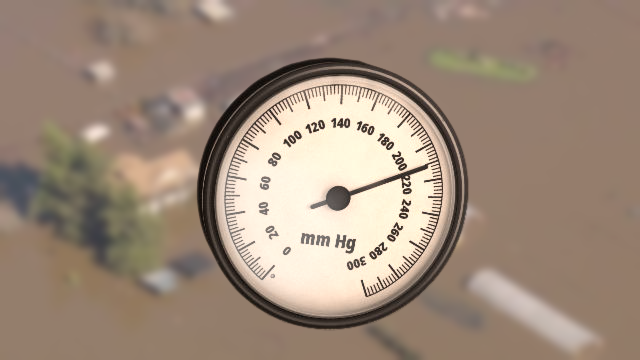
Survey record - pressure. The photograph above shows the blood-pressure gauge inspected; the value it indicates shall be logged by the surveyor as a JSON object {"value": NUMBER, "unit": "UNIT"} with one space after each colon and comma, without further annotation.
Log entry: {"value": 210, "unit": "mmHg"}
